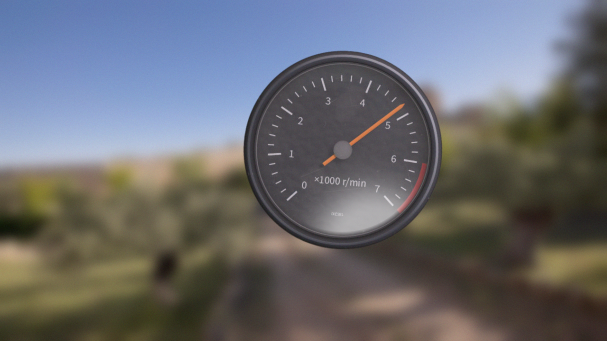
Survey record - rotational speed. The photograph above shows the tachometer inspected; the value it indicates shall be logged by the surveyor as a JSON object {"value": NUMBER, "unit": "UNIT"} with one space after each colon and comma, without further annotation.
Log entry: {"value": 4800, "unit": "rpm"}
